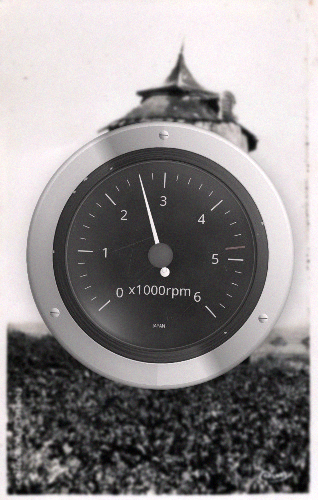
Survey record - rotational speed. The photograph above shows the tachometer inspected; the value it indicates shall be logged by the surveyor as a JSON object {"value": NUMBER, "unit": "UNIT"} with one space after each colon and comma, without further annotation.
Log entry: {"value": 2600, "unit": "rpm"}
